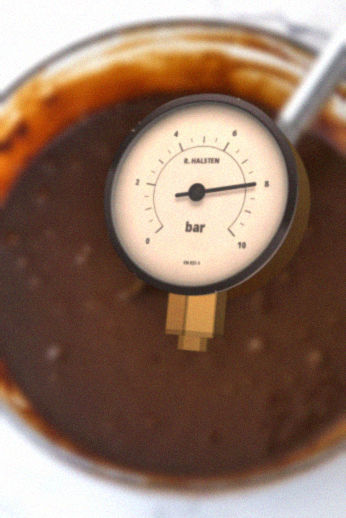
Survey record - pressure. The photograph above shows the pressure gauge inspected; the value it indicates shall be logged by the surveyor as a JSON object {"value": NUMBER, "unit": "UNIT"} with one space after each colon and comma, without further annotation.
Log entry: {"value": 8, "unit": "bar"}
